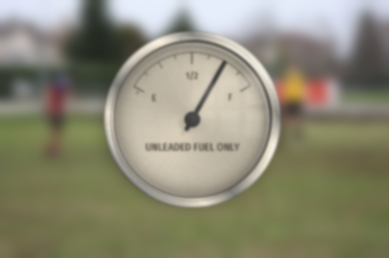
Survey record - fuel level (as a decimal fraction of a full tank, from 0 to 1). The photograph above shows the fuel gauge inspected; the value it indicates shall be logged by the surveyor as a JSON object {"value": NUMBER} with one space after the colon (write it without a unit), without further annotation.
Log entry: {"value": 0.75}
